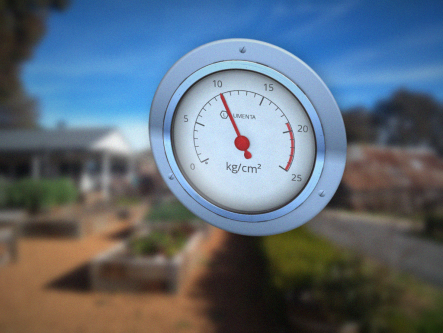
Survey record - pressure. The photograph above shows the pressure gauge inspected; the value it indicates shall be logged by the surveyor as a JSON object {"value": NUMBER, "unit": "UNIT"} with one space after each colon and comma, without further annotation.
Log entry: {"value": 10, "unit": "kg/cm²"}
